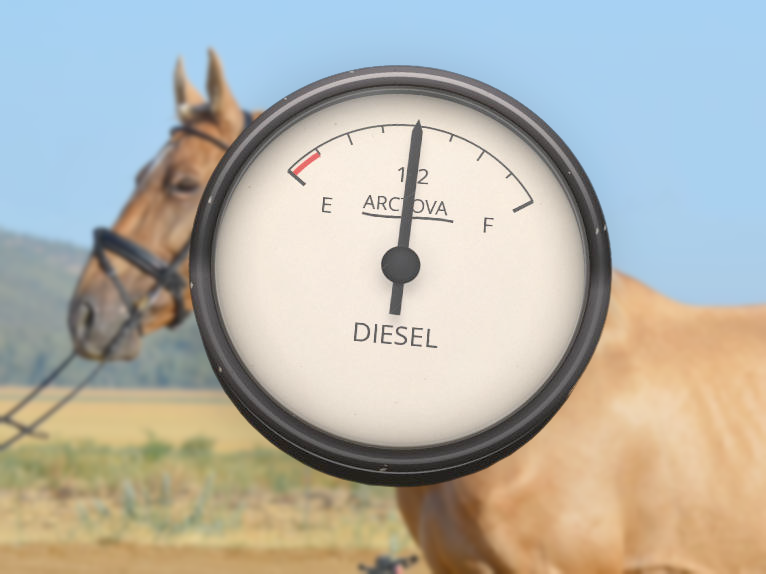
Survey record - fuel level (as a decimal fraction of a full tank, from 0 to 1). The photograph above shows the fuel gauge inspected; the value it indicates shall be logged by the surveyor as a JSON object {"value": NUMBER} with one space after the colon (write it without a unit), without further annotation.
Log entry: {"value": 0.5}
